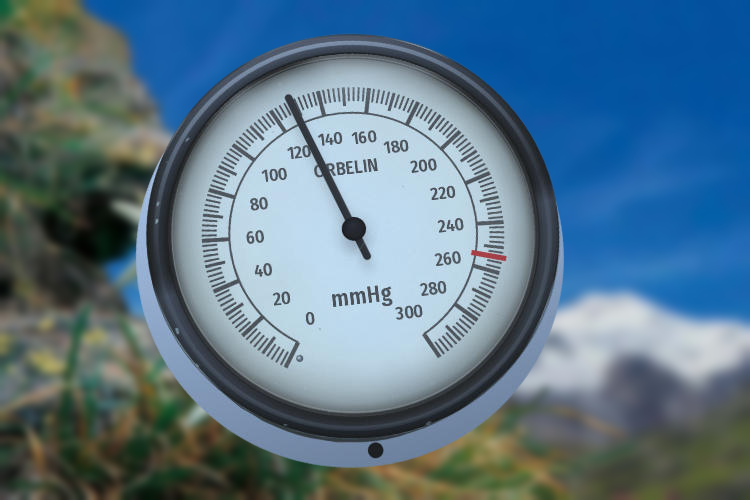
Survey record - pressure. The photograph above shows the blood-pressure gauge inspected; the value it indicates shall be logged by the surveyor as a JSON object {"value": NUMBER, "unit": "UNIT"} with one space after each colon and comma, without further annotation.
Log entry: {"value": 128, "unit": "mmHg"}
